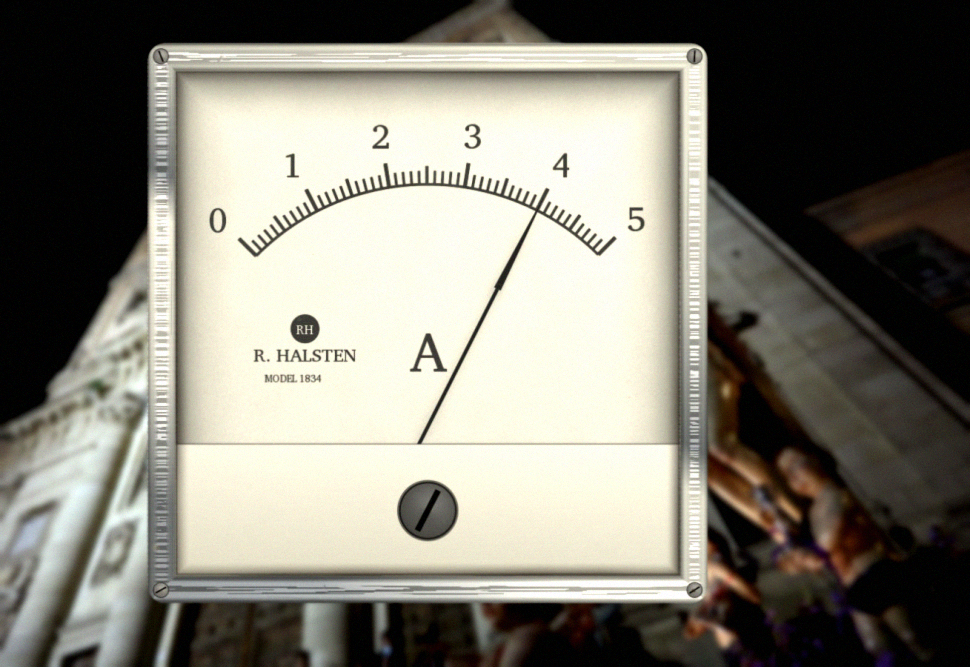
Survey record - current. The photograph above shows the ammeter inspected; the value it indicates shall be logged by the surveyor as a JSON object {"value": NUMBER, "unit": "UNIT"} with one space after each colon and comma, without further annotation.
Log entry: {"value": 4, "unit": "A"}
